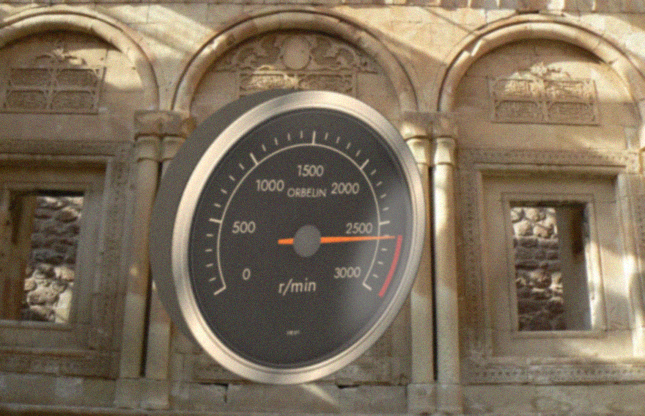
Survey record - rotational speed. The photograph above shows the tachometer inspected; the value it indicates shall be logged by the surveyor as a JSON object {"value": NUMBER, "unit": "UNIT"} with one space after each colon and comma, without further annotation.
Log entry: {"value": 2600, "unit": "rpm"}
